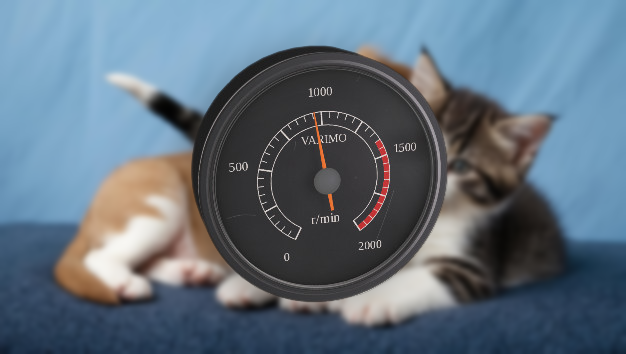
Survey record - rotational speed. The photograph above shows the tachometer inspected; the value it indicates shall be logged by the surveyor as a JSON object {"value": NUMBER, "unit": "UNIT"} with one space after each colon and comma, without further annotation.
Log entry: {"value": 950, "unit": "rpm"}
